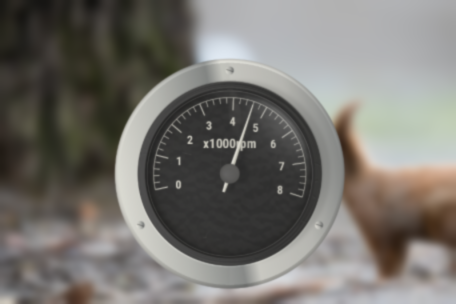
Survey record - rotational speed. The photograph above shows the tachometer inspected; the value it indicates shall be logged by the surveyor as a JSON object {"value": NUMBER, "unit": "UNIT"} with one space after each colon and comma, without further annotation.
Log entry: {"value": 4600, "unit": "rpm"}
